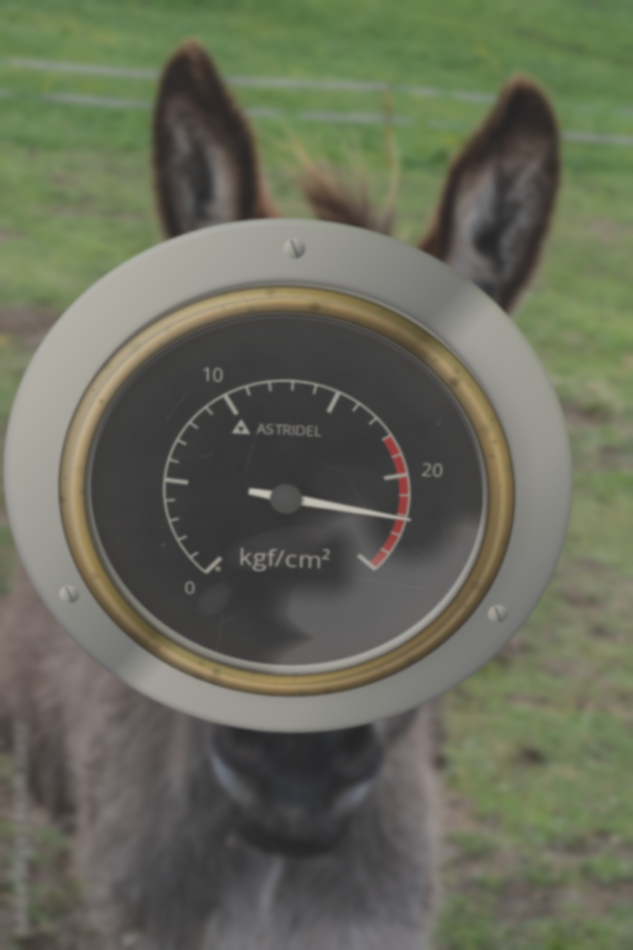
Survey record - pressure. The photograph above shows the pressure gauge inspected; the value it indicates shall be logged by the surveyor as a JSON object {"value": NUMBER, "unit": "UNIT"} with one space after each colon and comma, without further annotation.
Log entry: {"value": 22, "unit": "kg/cm²"}
